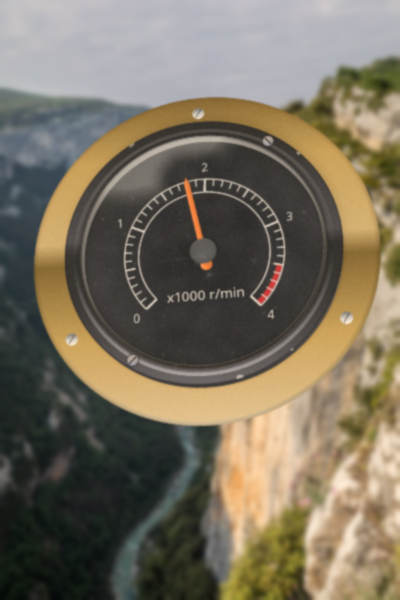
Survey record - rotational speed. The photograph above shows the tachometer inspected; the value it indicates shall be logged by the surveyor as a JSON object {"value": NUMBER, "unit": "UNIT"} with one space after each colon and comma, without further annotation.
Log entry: {"value": 1800, "unit": "rpm"}
